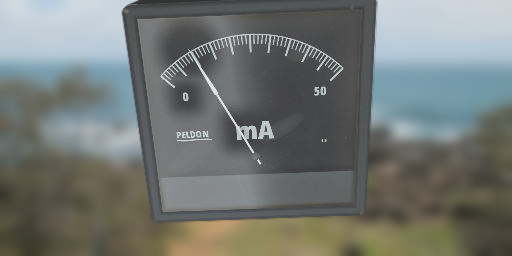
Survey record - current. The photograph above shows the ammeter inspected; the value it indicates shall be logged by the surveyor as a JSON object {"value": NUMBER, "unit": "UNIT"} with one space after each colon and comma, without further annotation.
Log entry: {"value": 10, "unit": "mA"}
